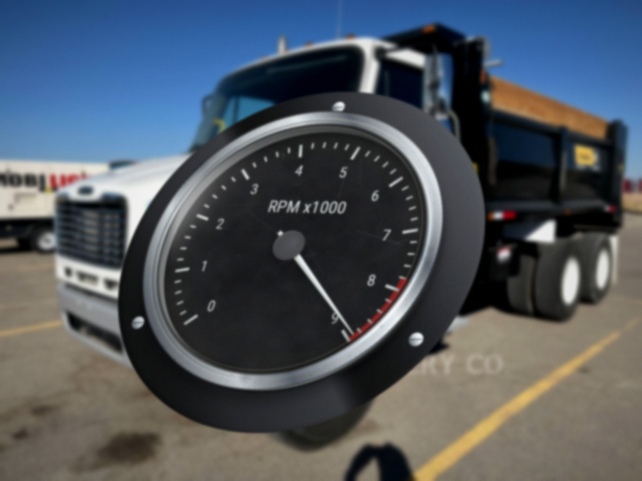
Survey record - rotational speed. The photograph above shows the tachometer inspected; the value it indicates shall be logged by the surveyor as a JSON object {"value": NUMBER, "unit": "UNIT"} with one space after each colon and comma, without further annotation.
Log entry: {"value": 8900, "unit": "rpm"}
